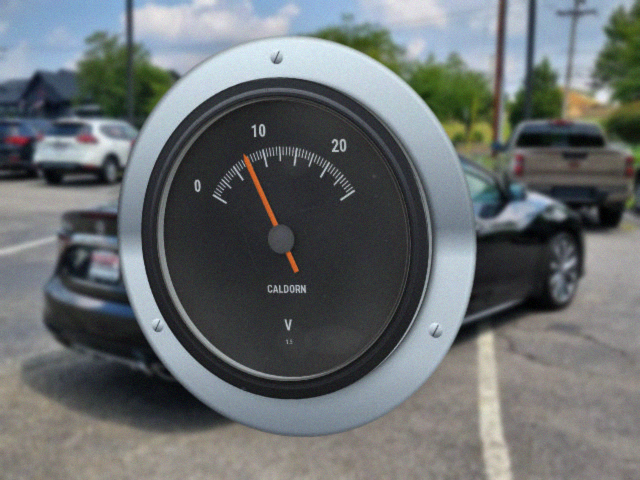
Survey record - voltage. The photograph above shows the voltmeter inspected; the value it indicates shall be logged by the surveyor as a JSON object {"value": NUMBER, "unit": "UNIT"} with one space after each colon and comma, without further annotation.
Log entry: {"value": 7.5, "unit": "V"}
